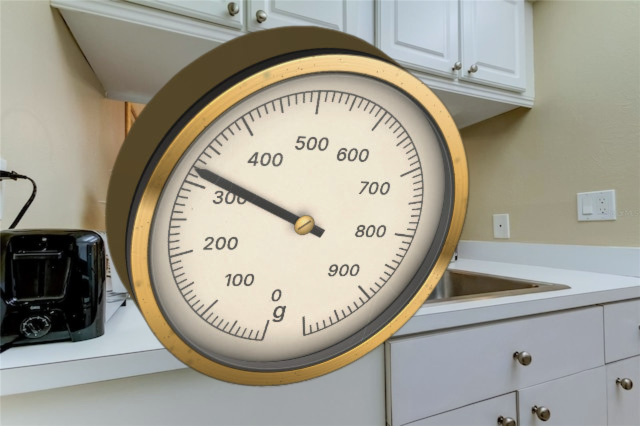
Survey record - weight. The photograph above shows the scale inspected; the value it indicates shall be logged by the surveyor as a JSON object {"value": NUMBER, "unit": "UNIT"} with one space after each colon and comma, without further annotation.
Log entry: {"value": 320, "unit": "g"}
